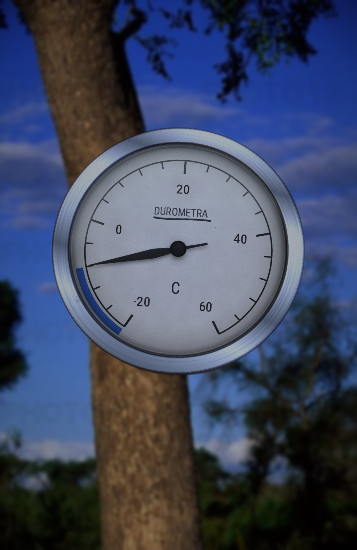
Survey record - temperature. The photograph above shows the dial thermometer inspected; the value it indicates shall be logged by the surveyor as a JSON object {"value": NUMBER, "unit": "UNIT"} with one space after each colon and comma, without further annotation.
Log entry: {"value": -8, "unit": "°C"}
